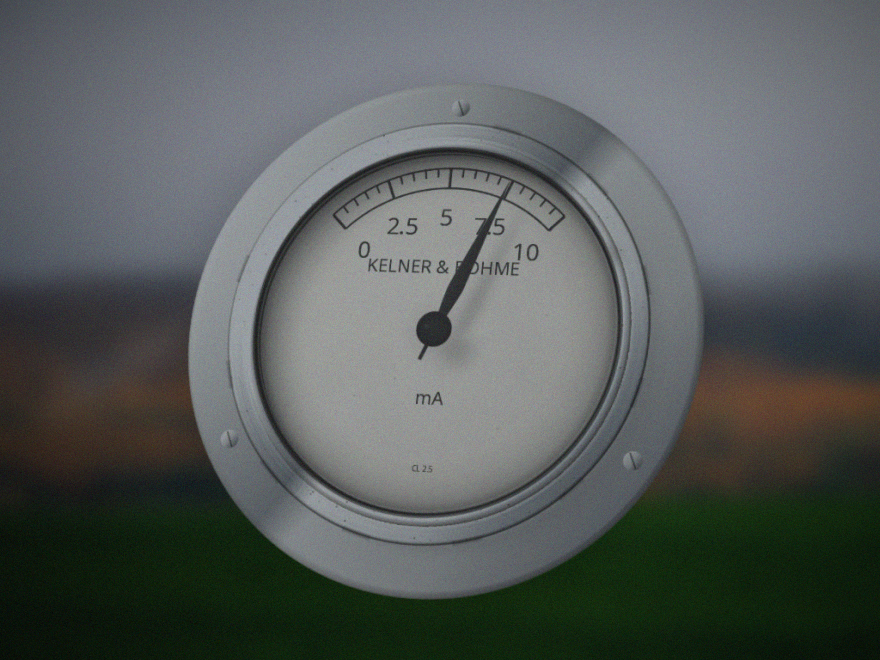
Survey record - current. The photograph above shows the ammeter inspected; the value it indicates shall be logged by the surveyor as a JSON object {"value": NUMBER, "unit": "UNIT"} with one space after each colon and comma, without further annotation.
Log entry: {"value": 7.5, "unit": "mA"}
